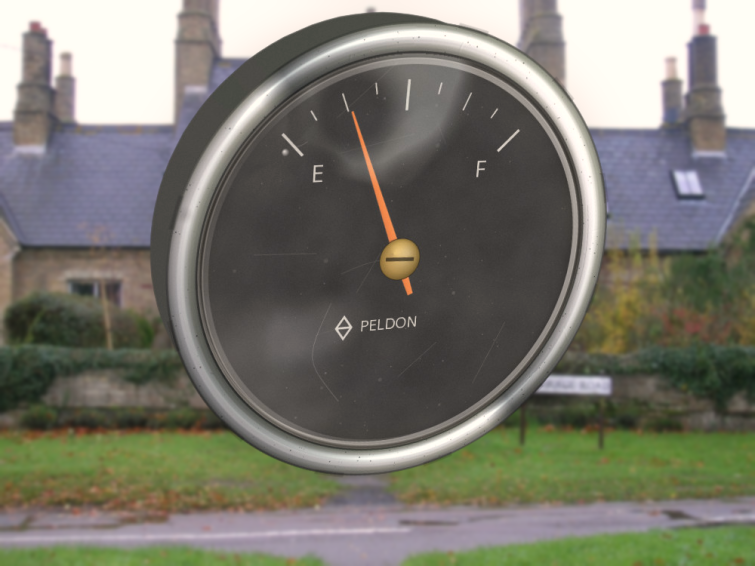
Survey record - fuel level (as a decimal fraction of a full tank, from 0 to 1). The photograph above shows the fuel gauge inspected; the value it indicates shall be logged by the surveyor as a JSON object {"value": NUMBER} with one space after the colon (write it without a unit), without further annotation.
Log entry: {"value": 0.25}
